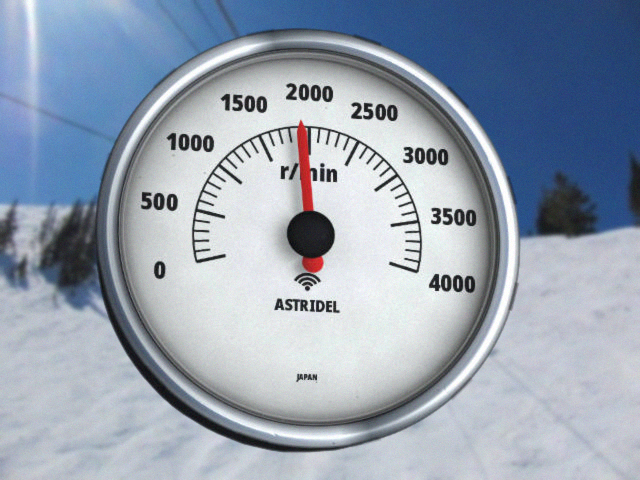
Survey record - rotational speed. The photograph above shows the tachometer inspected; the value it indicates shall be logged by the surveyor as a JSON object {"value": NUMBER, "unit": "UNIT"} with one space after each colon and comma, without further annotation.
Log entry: {"value": 1900, "unit": "rpm"}
